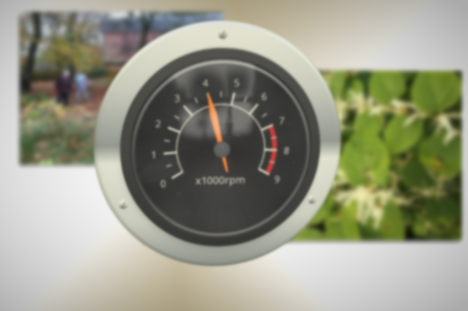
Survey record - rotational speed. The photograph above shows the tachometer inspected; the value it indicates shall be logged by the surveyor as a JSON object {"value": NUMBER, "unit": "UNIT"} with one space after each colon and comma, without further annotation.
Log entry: {"value": 4000, "unit": "rpm"}
